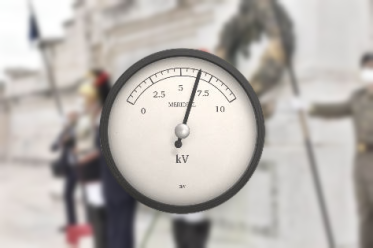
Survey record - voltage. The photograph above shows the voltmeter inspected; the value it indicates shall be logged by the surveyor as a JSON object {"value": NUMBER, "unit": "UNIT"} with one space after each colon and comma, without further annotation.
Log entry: {"value": 6.5, "unit": "kV"}
